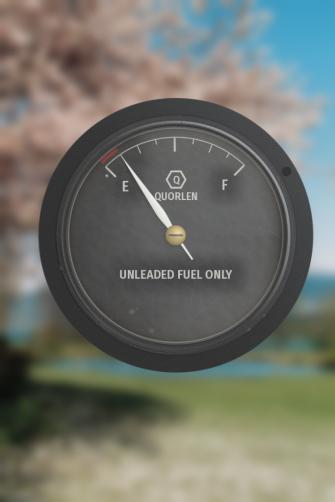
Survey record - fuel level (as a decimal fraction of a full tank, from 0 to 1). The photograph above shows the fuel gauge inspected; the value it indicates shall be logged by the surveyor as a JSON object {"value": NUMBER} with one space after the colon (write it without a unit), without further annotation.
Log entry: {"value": 0.125}
